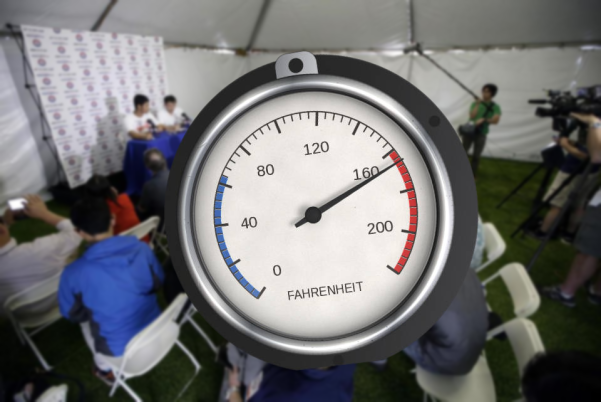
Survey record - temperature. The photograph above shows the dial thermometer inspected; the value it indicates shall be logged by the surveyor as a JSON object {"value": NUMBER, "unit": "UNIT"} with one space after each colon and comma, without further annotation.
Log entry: {"value": 166, "unit": "°F"}
